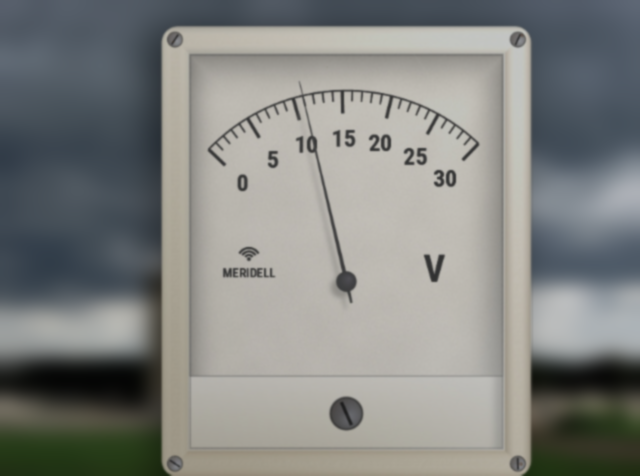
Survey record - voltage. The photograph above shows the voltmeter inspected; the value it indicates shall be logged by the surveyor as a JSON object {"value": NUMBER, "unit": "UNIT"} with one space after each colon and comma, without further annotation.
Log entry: {"value": 11, "unit": "V"}
